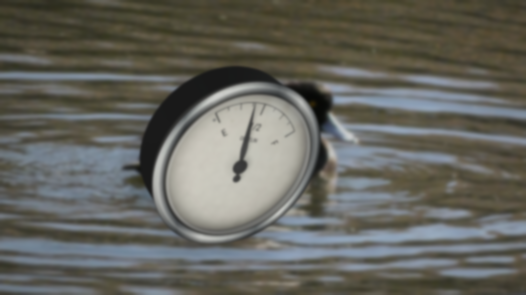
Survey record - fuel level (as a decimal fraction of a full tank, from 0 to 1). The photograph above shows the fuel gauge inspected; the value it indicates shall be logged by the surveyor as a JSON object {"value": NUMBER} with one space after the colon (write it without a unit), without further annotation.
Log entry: {"value": 0.375}
